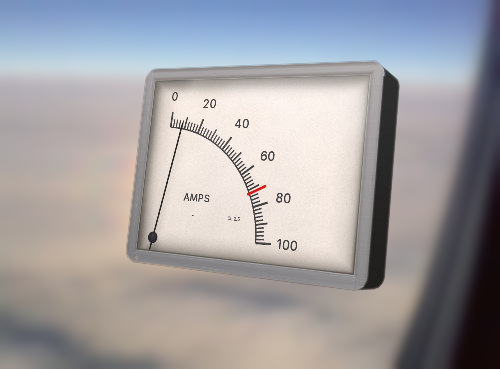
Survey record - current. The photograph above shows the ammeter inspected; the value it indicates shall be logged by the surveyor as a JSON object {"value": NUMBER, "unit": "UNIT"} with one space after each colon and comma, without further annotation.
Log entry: {"value": 10, "unit": "A"}
